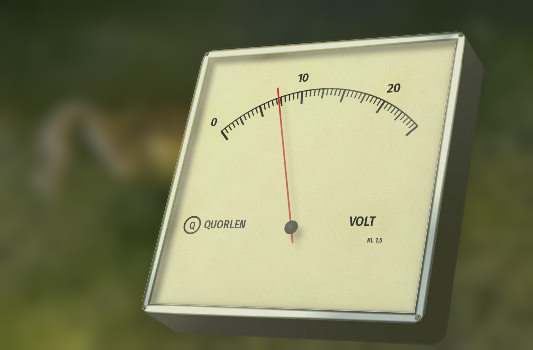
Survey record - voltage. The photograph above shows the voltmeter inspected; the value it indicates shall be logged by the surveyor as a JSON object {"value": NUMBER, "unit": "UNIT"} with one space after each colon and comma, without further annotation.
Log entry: {"value": 7.5, "unit": "V"}
